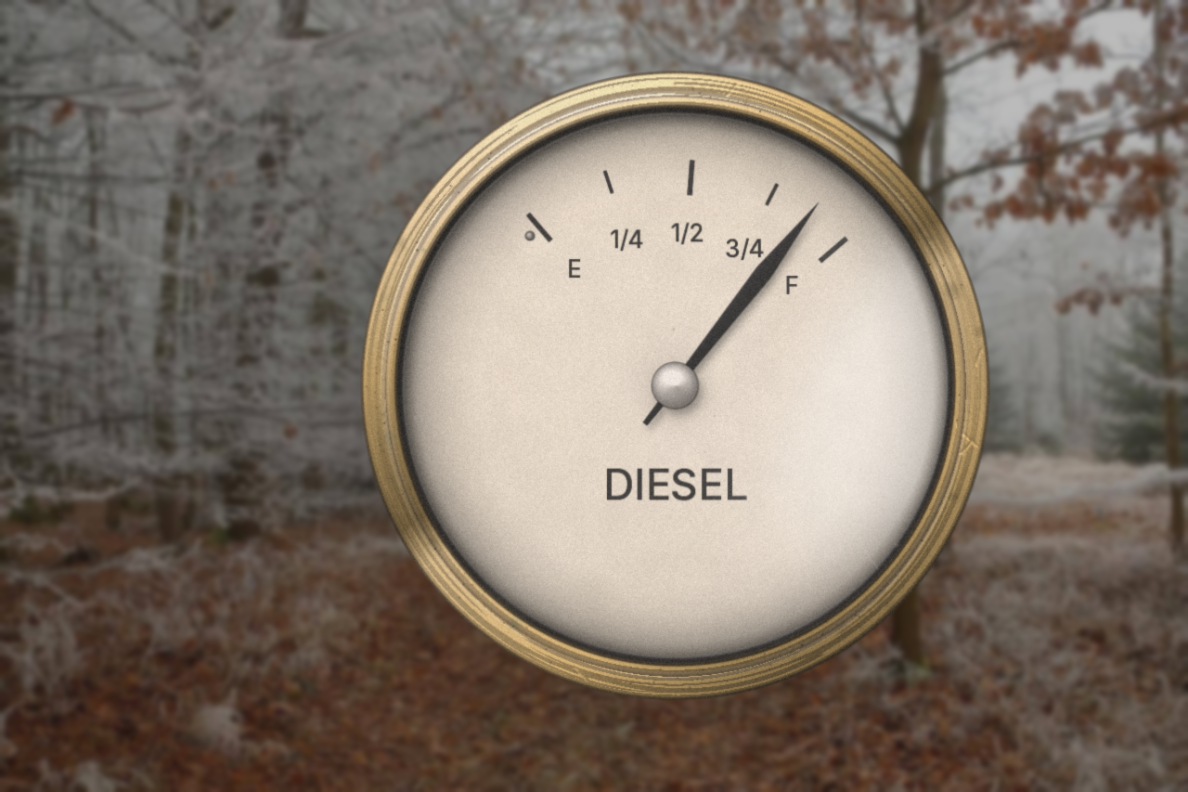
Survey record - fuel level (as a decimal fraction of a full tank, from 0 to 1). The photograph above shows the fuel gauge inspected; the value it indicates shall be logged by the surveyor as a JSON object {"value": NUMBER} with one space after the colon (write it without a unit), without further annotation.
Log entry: {"value": 0.875}
